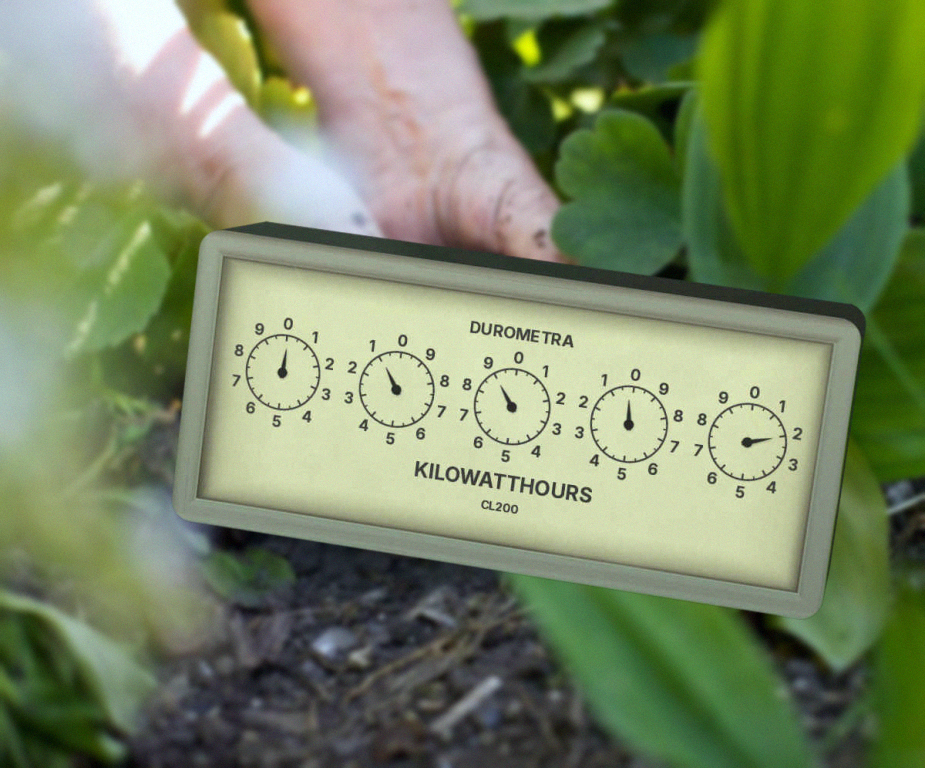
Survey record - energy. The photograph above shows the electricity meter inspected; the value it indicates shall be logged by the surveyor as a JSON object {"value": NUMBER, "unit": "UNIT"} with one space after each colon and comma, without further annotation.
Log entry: {"value": 902, "unit": "kWh"}
